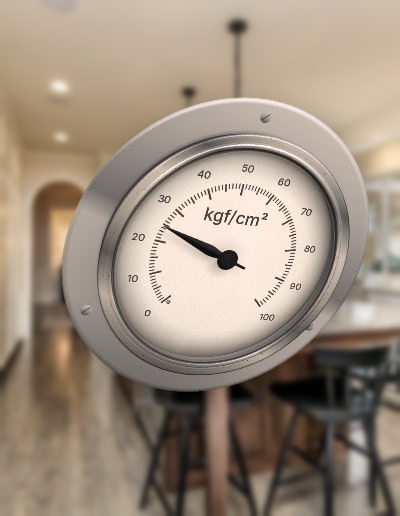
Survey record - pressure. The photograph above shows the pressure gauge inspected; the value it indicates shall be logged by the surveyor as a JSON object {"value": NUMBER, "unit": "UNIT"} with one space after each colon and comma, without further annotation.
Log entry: {"value": 25, "unit": "kg/cm²"}
